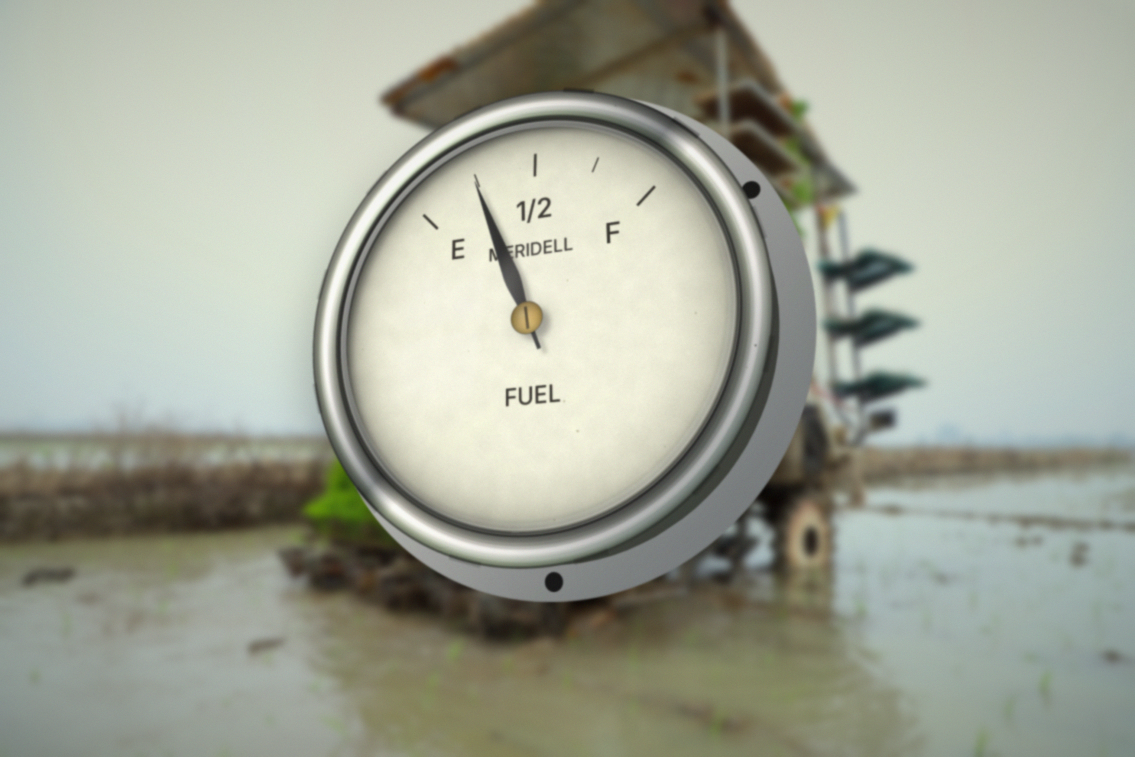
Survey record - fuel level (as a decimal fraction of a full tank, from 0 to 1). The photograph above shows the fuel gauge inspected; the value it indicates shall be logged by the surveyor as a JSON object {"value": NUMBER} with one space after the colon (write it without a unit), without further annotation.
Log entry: {"value": 0.25}
